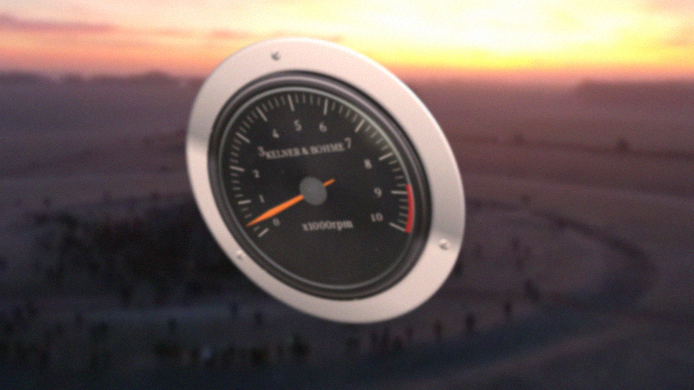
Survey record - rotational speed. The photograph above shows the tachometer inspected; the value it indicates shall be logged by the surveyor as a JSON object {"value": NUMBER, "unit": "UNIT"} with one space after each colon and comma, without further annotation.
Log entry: {"value": 400, "unit": "rpm"}
